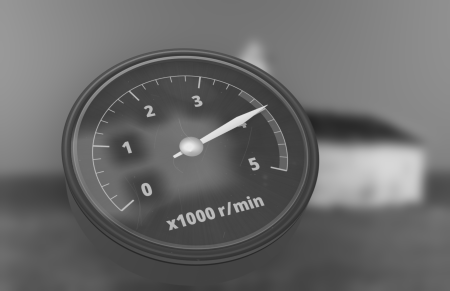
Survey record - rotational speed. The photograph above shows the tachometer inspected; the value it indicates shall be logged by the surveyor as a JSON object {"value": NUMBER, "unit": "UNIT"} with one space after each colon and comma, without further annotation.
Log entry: {"value": 4000, "unit": "rpm"}
